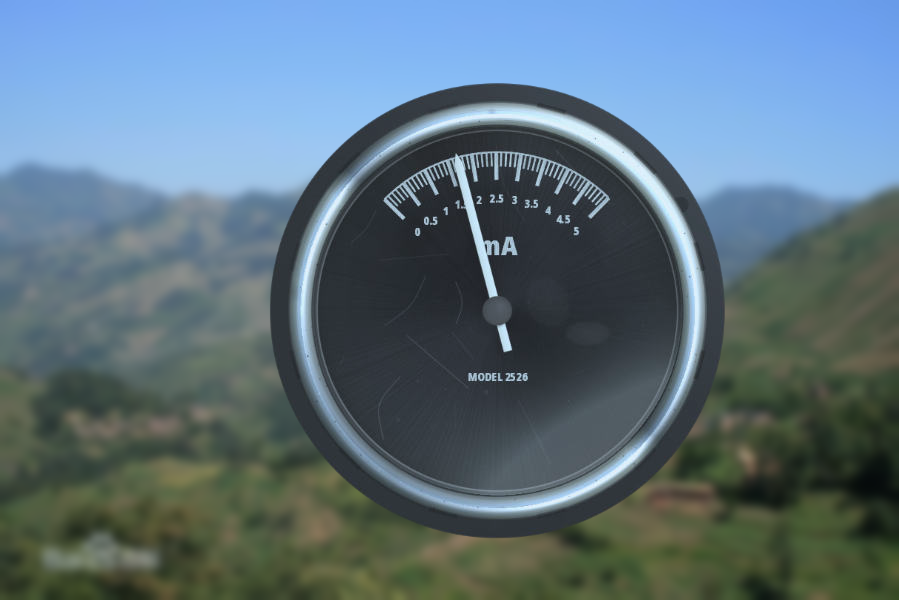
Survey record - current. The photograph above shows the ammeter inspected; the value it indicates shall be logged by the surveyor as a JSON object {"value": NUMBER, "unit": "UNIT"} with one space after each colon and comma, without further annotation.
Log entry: {"value": 1.7, "unit": "mA"}
